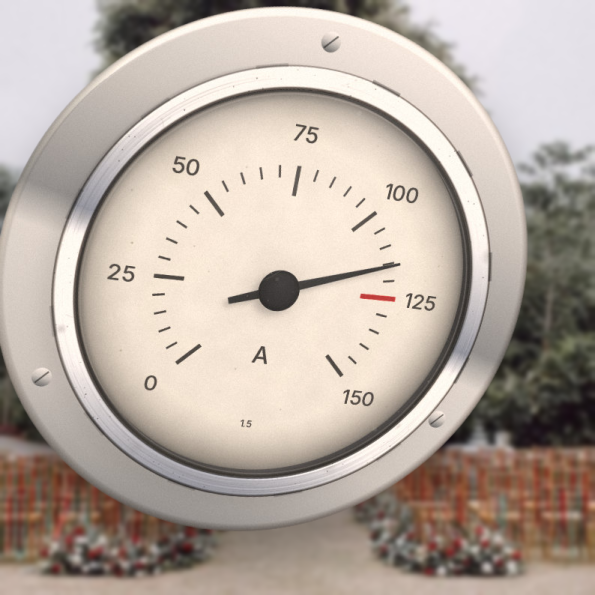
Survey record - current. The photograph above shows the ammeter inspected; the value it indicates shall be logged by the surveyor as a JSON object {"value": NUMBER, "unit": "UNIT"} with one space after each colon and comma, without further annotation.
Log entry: {"value": 115, "unit": "A"}
